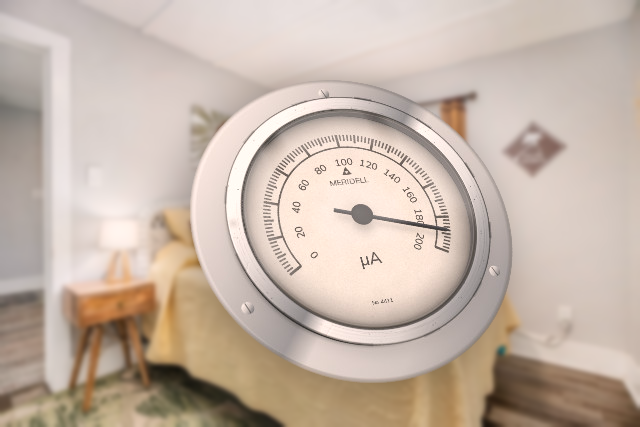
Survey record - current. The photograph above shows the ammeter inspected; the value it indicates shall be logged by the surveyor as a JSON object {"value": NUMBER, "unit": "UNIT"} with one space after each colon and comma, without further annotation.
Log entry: {"value": 190, "unit": "µA"}
